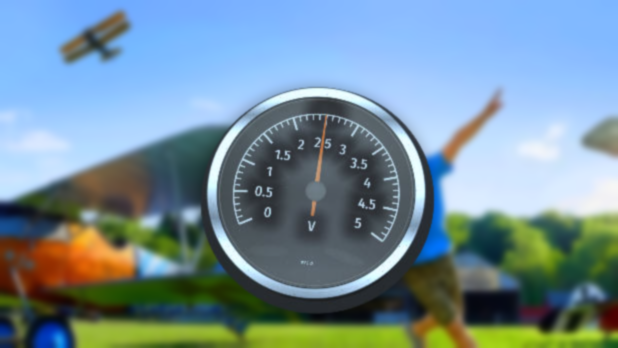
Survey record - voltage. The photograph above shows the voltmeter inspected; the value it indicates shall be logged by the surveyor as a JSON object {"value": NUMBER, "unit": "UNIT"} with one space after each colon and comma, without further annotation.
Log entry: {"value": 2.5, "unit": "V"}
